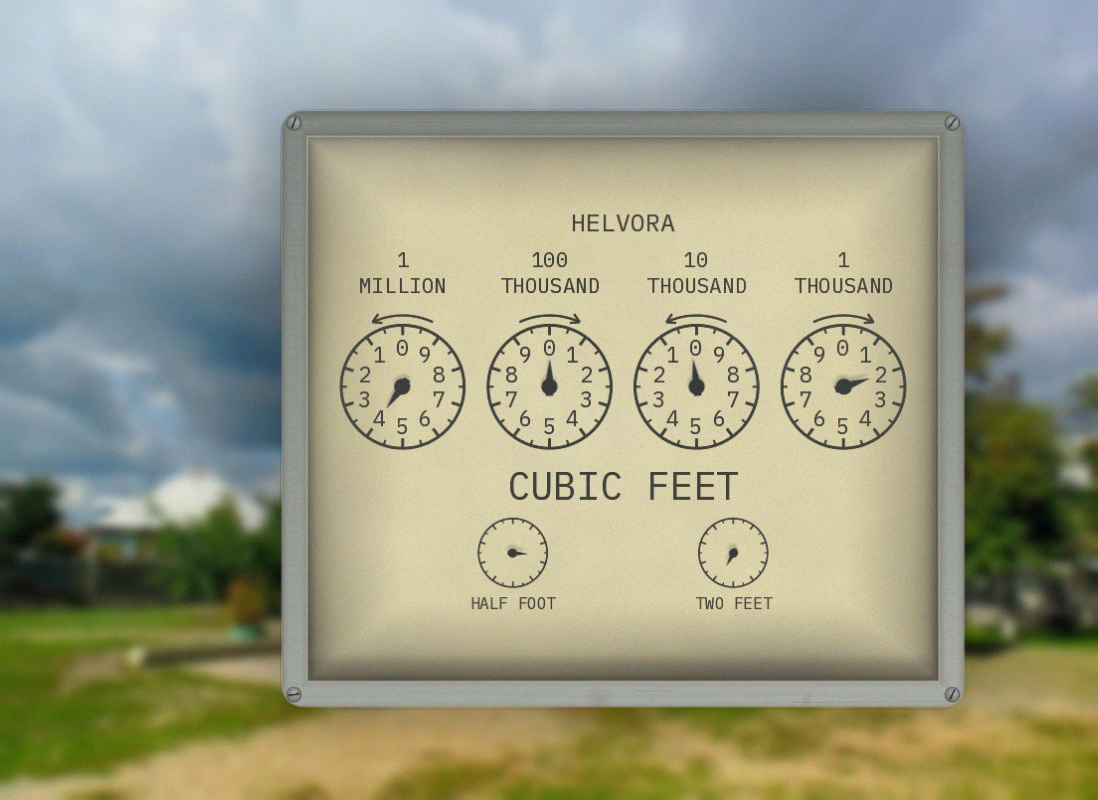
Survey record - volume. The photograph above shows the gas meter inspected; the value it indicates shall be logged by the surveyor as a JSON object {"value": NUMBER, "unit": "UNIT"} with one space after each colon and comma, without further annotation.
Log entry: {"value": 400200, "unit": "ft³"}
